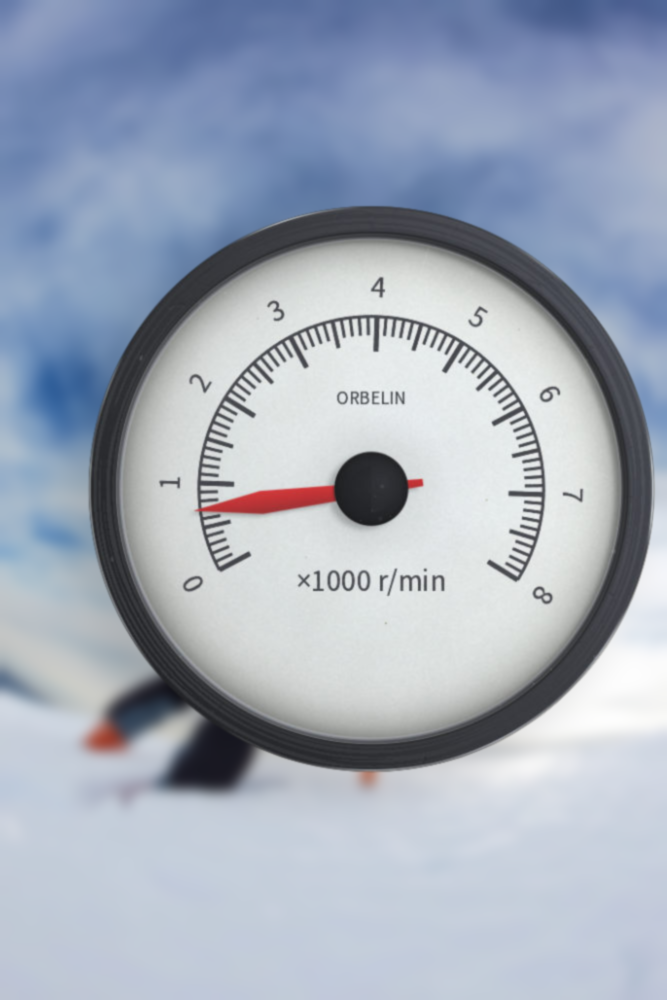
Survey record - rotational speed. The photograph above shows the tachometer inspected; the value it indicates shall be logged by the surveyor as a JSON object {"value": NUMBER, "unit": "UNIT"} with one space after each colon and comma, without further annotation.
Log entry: {"value": 700, "unit": "rpm"}
